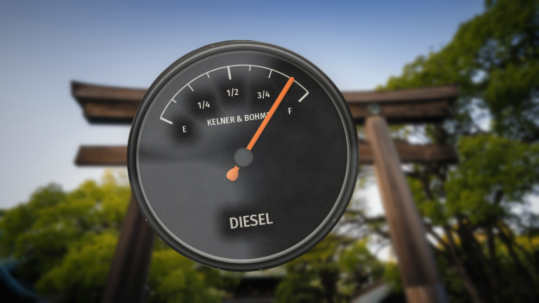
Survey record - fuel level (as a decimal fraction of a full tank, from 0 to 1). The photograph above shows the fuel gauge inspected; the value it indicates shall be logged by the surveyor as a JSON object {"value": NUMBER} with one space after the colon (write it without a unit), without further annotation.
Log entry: {"value": 0.875}
